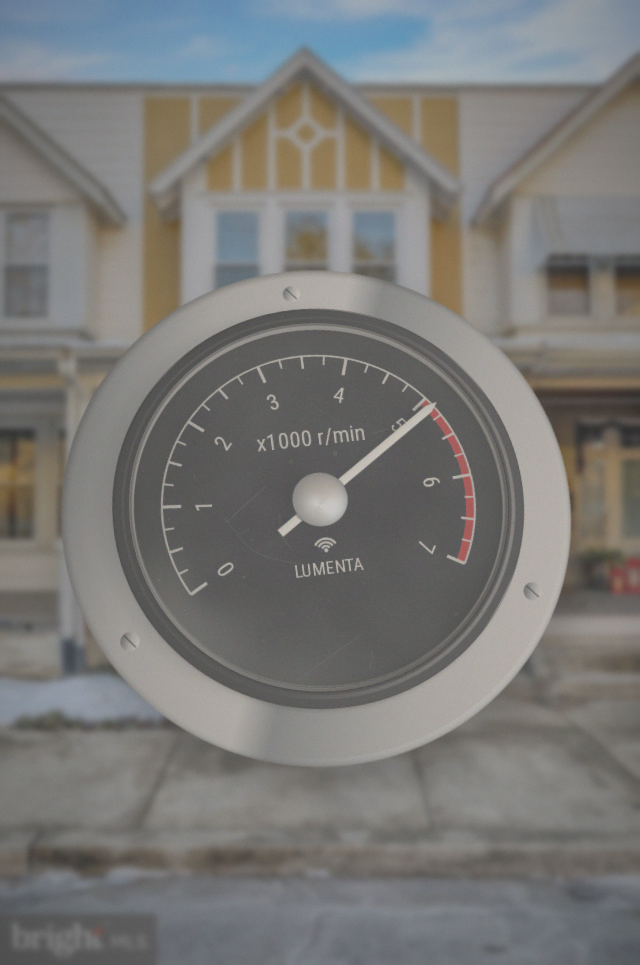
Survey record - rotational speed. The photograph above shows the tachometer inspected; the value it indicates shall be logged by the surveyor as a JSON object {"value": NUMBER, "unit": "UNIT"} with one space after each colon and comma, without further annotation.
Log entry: {"value": 5125, "unit": "rpm"}
